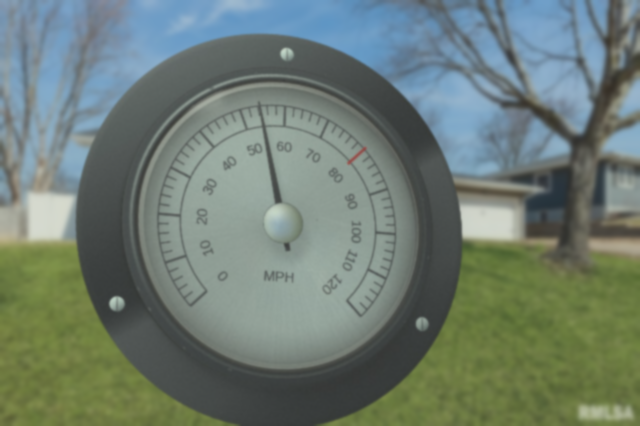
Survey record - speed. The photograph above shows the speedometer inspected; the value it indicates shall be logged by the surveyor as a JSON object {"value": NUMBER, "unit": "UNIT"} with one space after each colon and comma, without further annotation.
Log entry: {"value": 54, "unit": "mph"}
